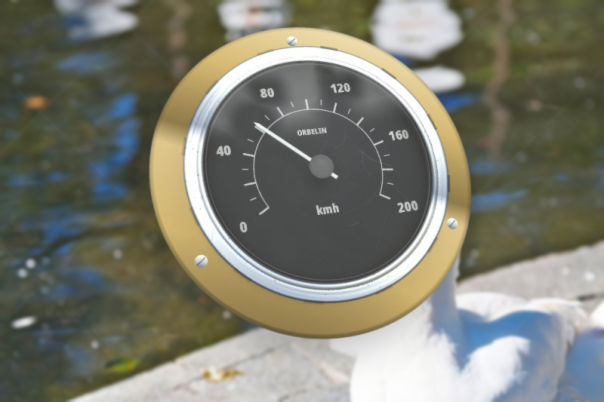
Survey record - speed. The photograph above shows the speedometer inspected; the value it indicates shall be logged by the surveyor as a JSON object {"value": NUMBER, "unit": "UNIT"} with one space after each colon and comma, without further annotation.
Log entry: {"value": 60, "unit": "km/h"}
